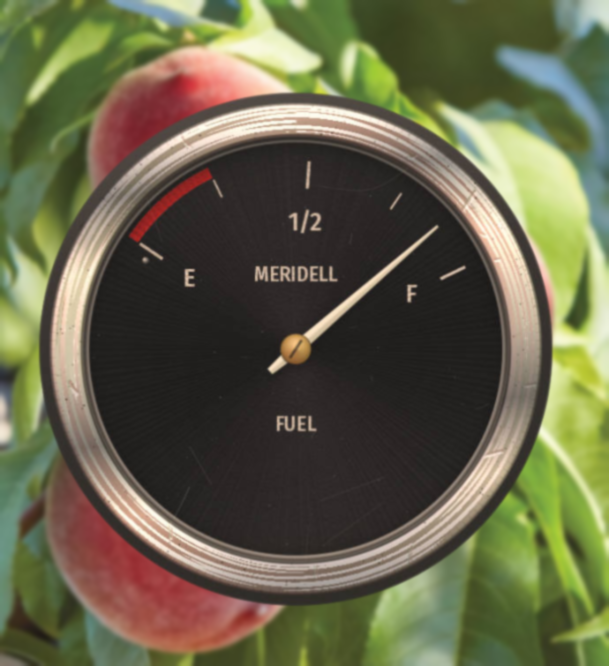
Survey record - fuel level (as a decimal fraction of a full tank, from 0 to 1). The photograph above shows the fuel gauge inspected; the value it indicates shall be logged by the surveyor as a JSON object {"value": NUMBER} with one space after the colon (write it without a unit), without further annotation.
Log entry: {"value": 0.875}
